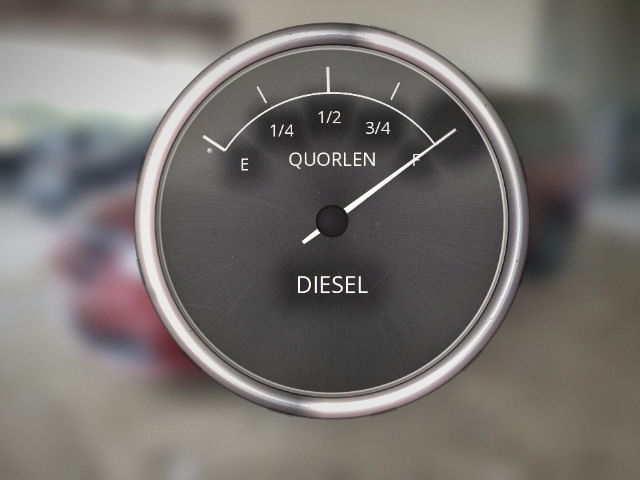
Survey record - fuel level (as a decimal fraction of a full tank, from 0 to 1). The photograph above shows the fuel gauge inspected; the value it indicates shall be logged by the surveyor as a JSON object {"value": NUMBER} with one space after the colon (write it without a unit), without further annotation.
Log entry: {"value": 1}
